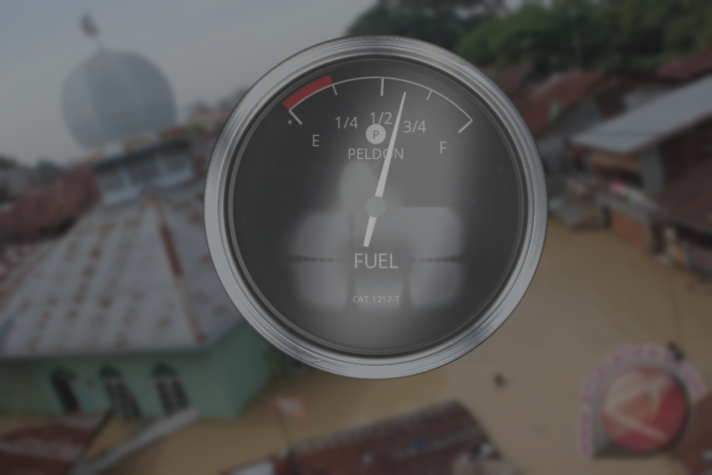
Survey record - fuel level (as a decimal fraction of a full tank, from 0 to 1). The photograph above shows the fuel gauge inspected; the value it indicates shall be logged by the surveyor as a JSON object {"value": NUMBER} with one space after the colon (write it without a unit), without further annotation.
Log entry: {"value": 0.625}
